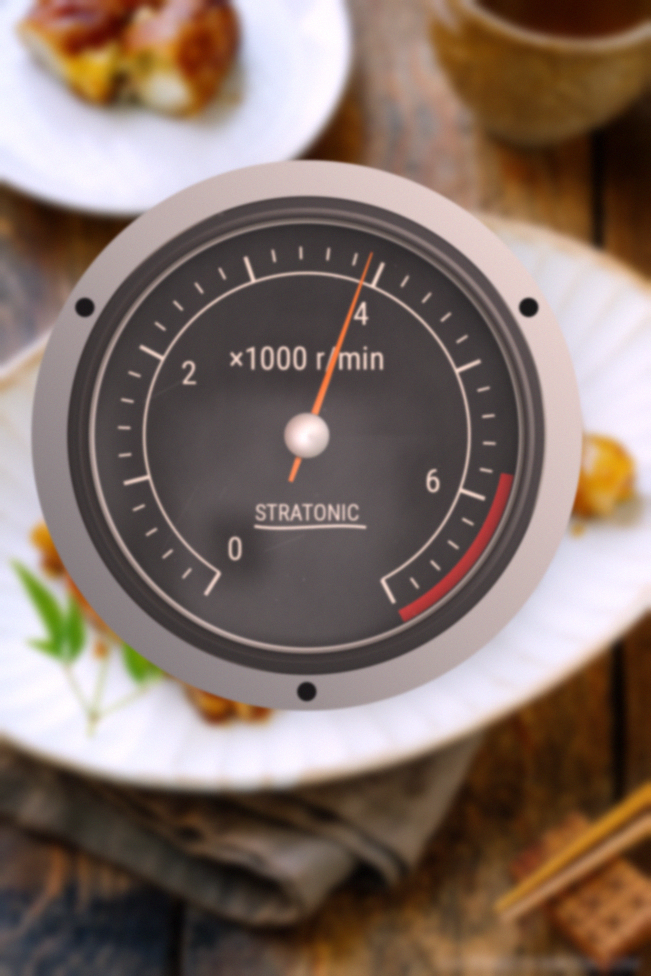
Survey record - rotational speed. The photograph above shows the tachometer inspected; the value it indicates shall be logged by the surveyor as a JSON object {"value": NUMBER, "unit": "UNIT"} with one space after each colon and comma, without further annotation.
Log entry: {"value": 3900, "unit": "rpm"}
